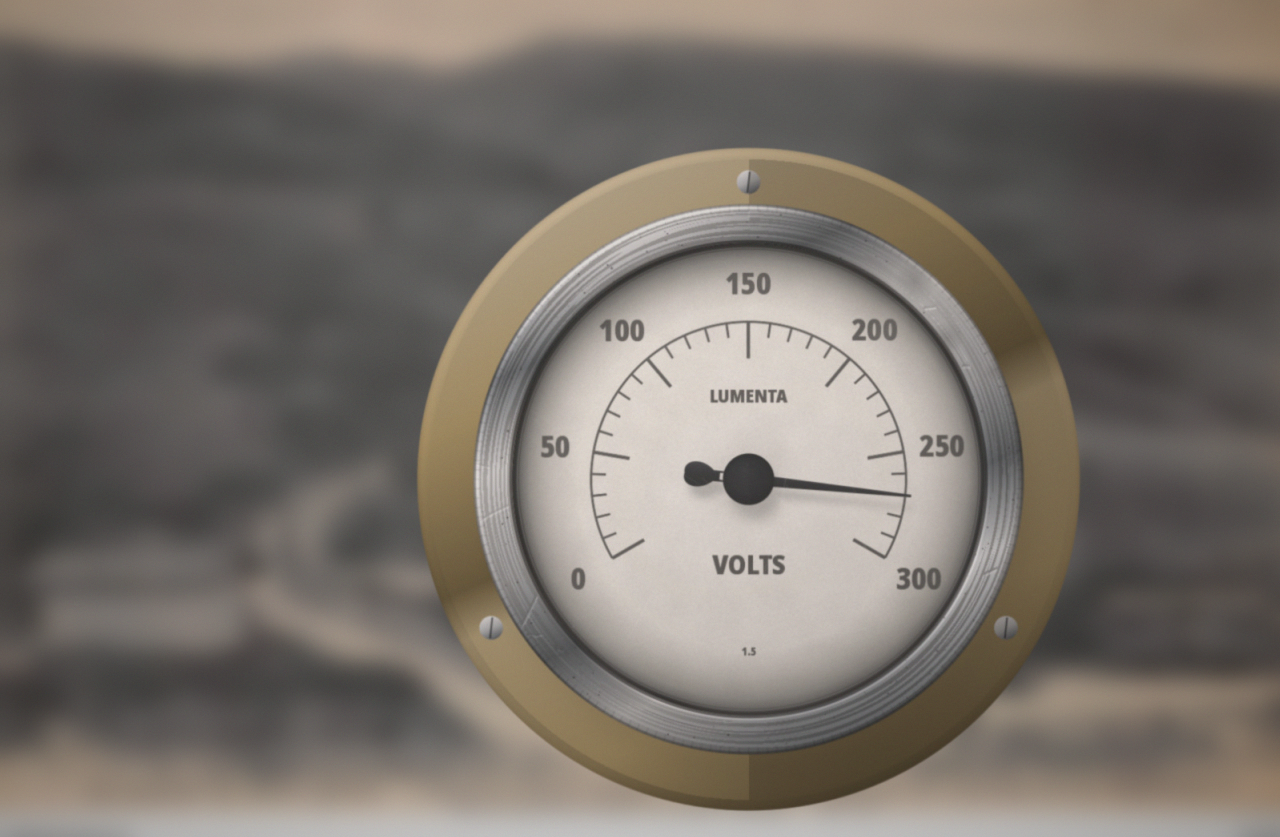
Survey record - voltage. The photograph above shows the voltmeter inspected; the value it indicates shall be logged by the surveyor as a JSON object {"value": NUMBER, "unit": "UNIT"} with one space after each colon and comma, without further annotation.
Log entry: {"value": 270, "unit": "V"}
